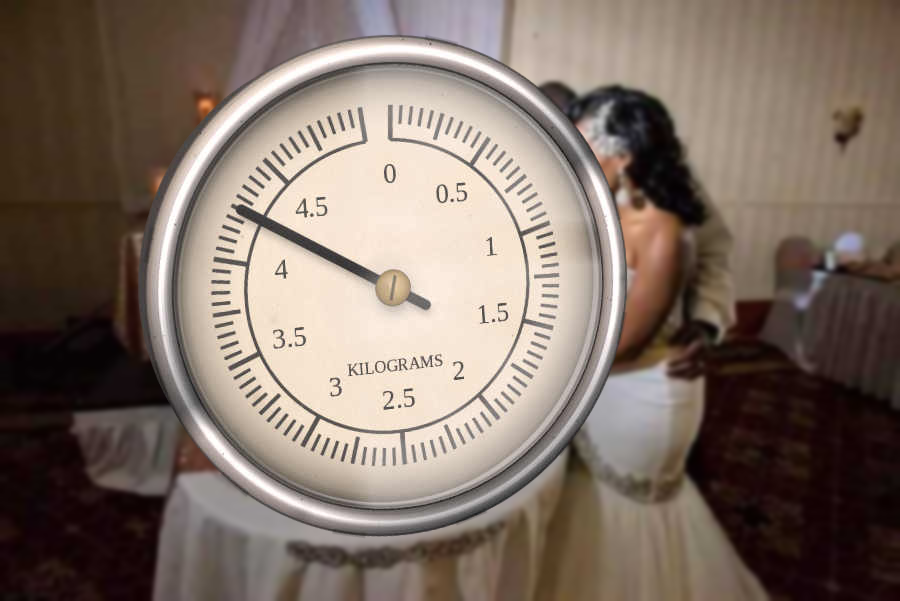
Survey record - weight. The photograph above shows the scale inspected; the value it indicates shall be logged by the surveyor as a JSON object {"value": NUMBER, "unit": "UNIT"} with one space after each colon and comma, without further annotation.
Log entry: {"value": 4.25, "unit": "kg"}
